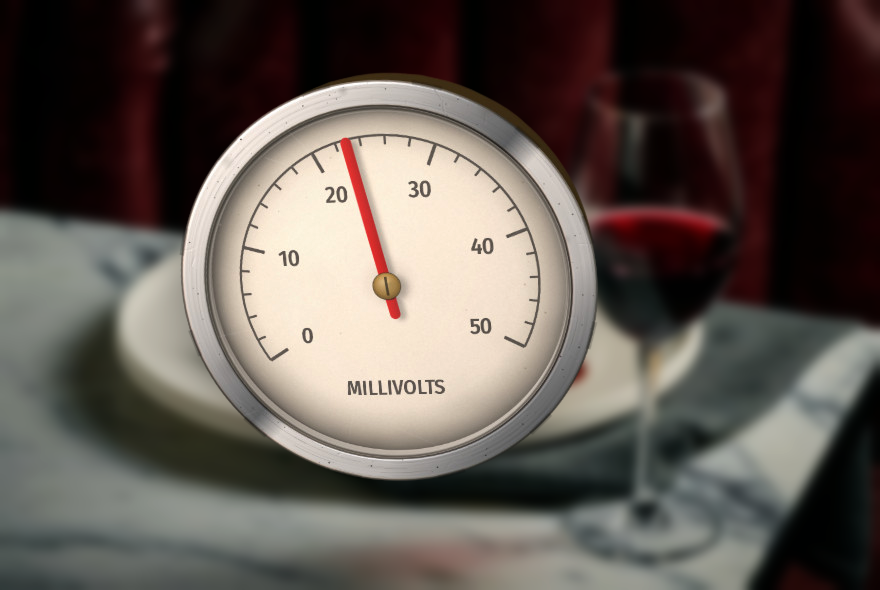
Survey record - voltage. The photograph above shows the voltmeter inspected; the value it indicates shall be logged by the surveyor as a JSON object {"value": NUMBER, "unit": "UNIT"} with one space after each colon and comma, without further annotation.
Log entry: {"value": 23, "unit": "mV"}
